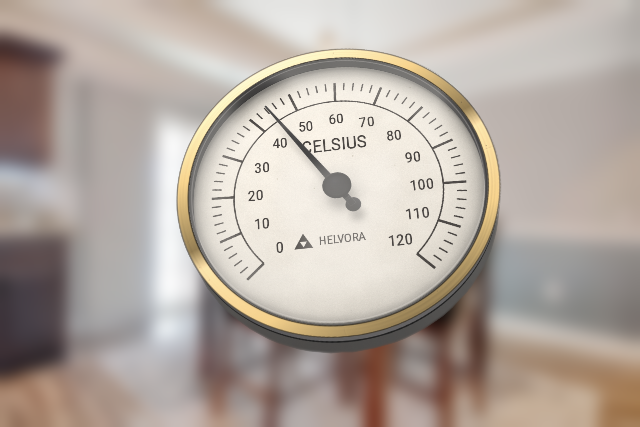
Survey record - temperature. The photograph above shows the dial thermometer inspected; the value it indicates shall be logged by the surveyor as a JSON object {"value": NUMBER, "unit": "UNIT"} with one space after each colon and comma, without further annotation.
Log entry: {"value": 44, "unit": "°C"}
